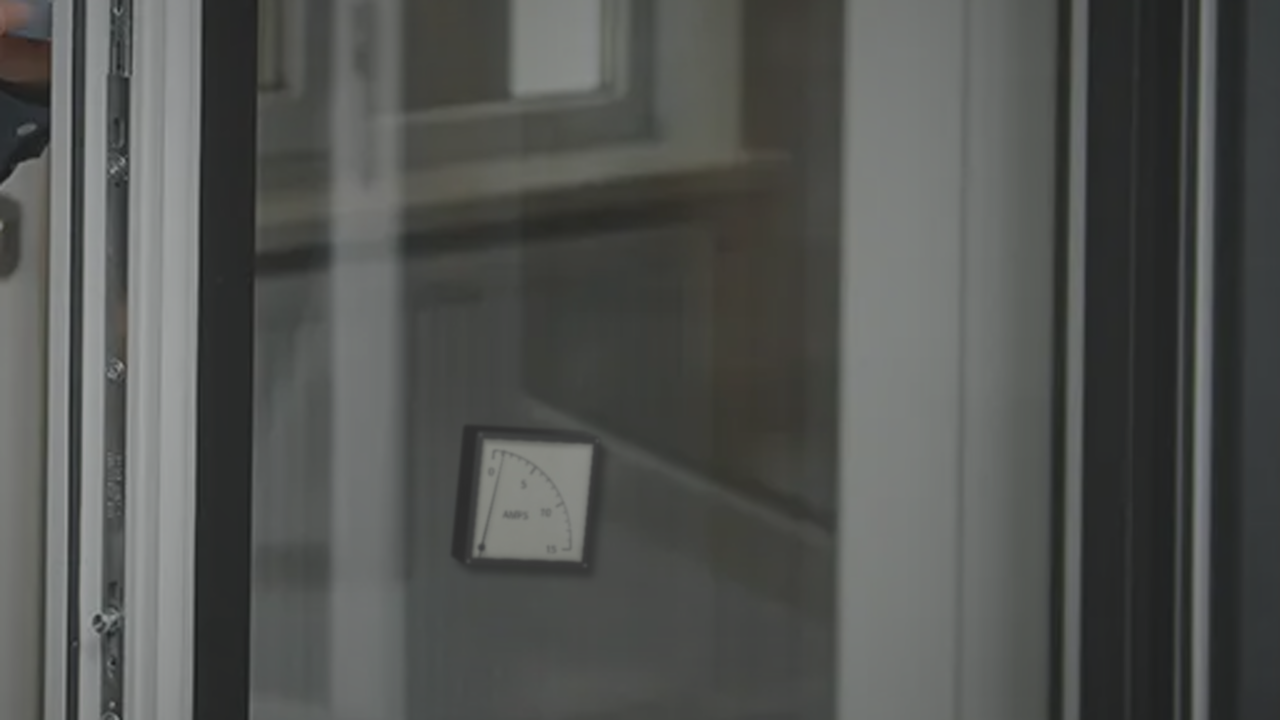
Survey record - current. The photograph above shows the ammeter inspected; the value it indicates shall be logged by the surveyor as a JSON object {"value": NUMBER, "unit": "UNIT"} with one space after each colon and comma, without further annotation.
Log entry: {"value": 1, "unit": "A"}
